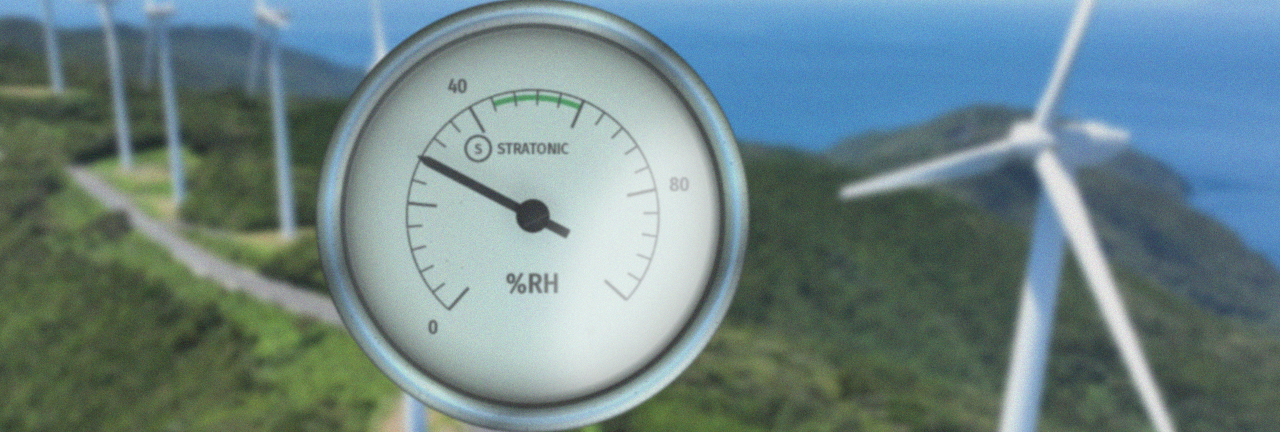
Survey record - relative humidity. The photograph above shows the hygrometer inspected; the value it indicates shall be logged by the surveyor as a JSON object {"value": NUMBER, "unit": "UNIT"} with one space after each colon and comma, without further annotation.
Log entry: {"value": 28, "unit": "%"}
